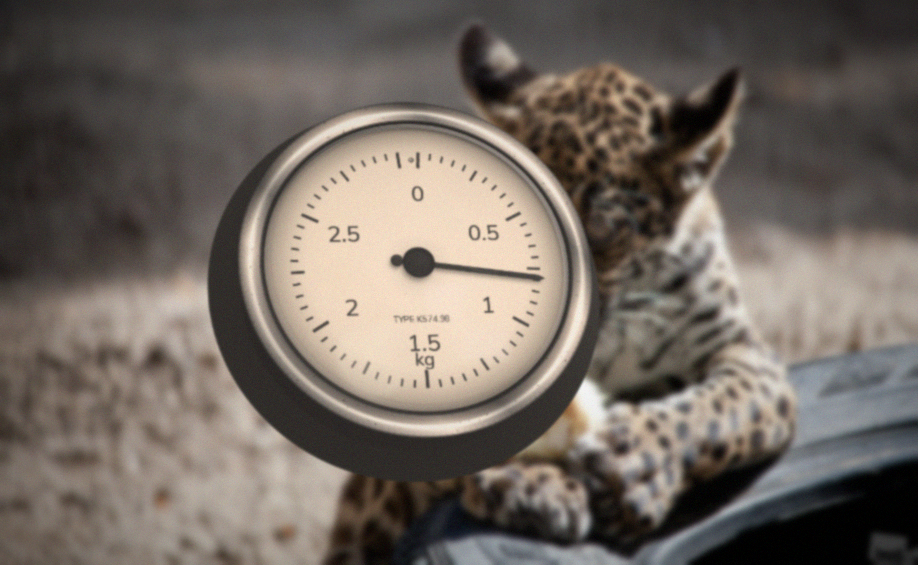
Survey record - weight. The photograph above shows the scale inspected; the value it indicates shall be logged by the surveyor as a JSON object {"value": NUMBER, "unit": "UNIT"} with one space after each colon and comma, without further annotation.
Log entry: {"value": 0.8, "unit": "kg"}
